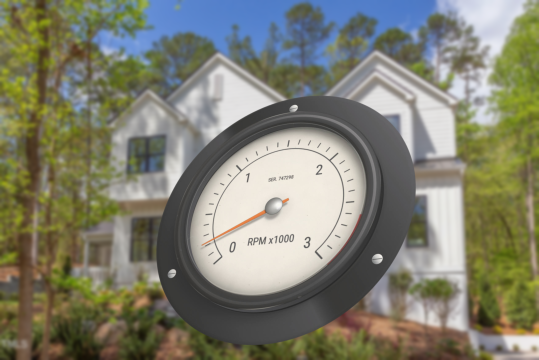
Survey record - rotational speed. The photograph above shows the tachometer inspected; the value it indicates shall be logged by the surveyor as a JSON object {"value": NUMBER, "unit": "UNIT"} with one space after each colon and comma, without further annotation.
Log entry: {"value": 200, "unit": "rpm"}
